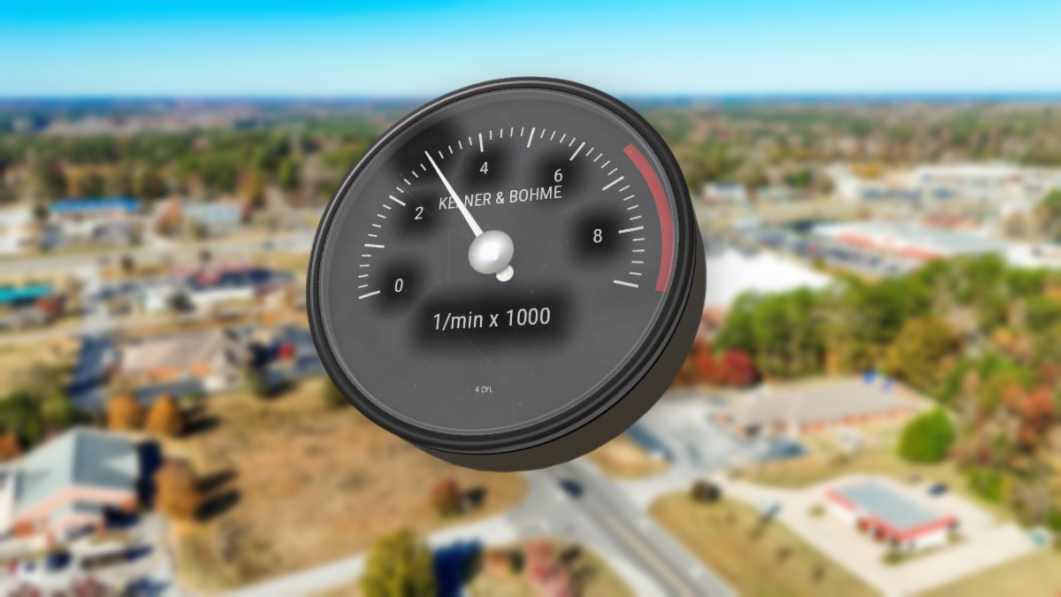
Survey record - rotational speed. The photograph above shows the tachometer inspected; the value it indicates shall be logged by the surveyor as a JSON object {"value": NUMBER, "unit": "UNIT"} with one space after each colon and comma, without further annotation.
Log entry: {"value": 3000, "unit": "rpm"}
